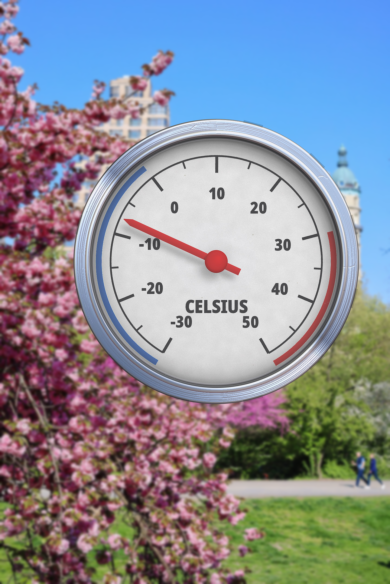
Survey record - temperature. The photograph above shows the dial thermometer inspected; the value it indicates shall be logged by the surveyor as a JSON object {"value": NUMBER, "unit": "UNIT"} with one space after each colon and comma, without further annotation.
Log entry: {"value": -7.5, "unit": "°C"}
